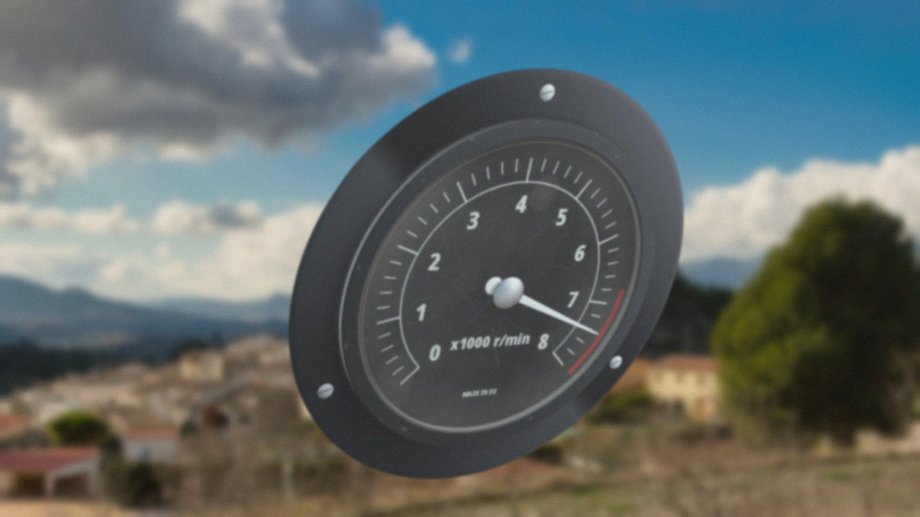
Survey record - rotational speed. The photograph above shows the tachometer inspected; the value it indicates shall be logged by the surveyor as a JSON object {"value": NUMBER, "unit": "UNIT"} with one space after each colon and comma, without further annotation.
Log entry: {"value": 7400, "unit": "rpm"}
